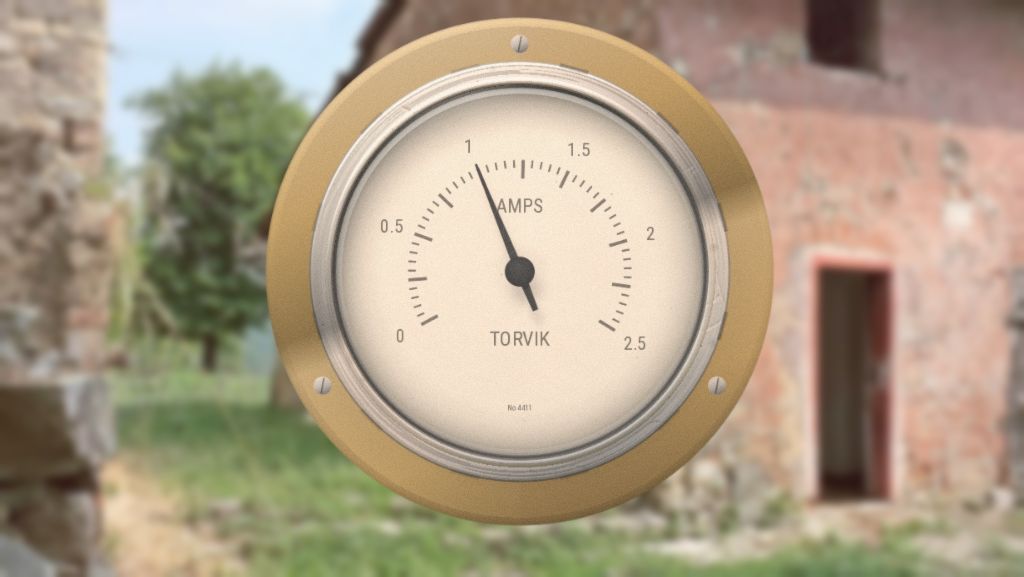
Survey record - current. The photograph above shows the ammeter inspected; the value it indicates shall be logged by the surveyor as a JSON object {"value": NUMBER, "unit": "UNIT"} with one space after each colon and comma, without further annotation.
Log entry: {"value": 1, "unit": "A"}
